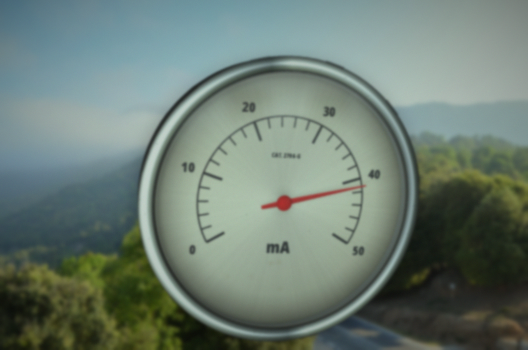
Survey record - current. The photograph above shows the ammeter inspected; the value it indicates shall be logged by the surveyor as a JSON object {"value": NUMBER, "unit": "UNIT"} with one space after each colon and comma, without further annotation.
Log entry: {"value": 41, "unit": "mA"}
